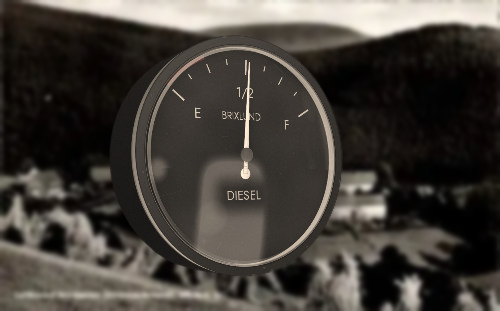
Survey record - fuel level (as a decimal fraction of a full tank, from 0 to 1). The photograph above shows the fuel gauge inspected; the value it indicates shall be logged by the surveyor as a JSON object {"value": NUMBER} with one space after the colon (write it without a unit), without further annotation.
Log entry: {"value": 0.5}
